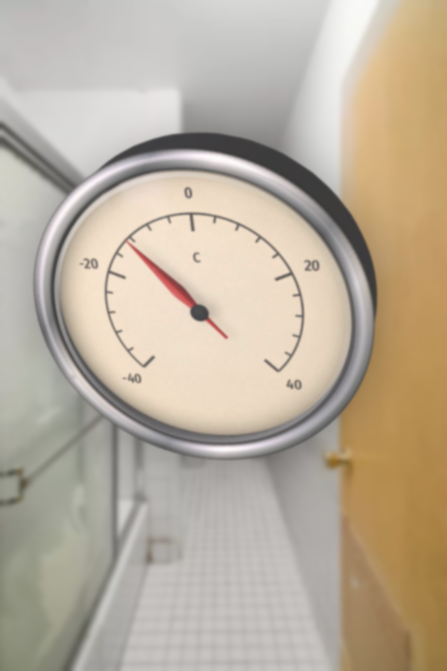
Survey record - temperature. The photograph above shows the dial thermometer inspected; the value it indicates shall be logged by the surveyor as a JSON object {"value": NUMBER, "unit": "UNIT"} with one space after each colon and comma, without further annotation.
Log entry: {"value": -12, "unit": "°C"}
